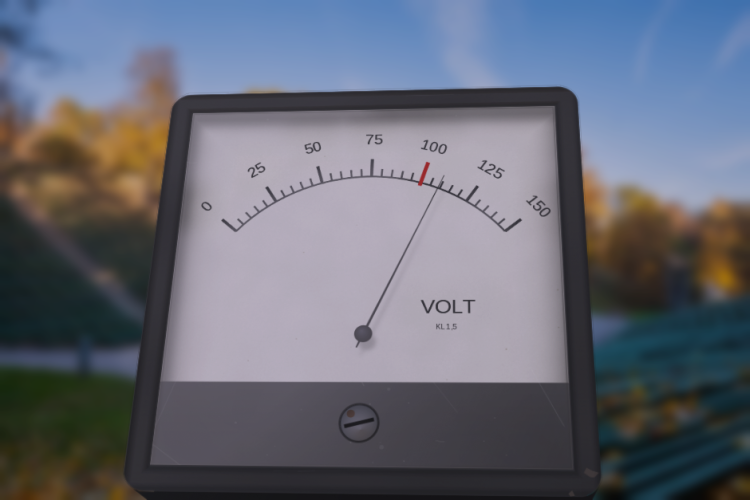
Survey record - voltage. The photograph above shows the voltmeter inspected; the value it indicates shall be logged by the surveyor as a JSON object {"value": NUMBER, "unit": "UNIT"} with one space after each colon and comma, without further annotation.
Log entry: {"value": 110, "unit": "V"}
